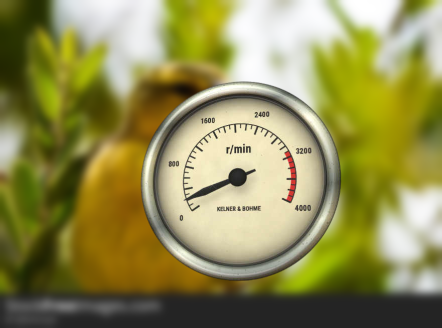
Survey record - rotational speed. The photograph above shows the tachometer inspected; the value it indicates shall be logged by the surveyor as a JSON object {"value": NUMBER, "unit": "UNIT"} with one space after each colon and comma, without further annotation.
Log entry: {"value": 200, "unit": "rpm"}
